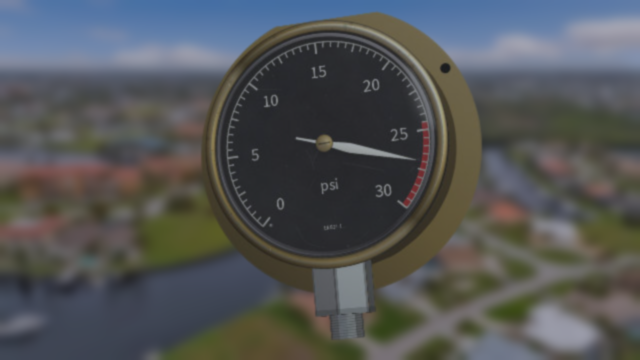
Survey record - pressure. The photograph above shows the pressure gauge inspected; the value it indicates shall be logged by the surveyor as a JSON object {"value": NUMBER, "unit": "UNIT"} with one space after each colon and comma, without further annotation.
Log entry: {"value": 27, "unit": "psi"}
